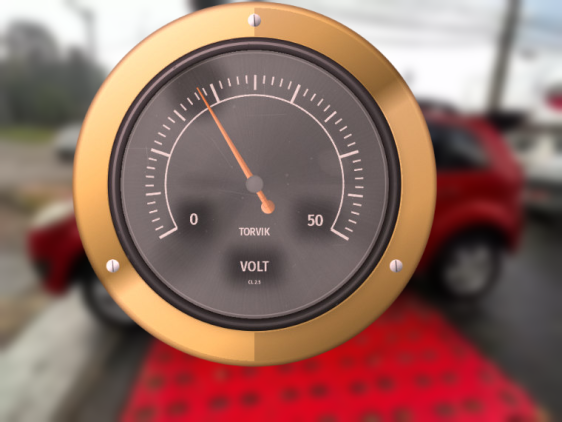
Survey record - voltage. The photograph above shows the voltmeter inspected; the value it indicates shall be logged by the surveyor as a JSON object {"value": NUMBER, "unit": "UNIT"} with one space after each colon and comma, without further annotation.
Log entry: {"value": 18.5, "unit": "V"}
